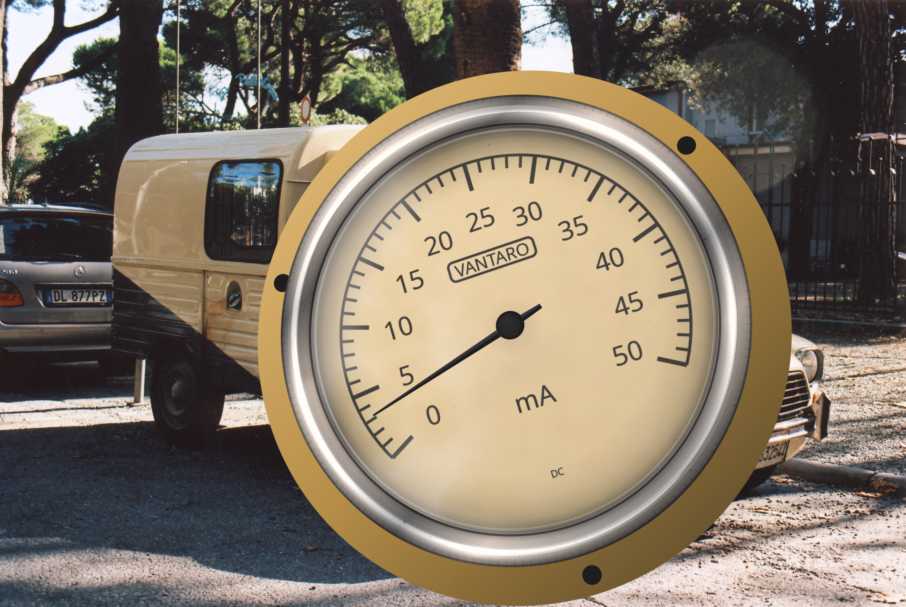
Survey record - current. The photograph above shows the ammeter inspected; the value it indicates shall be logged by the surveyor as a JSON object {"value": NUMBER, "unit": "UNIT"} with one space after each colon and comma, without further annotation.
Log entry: {"value": 3, "unit": "mA"}
